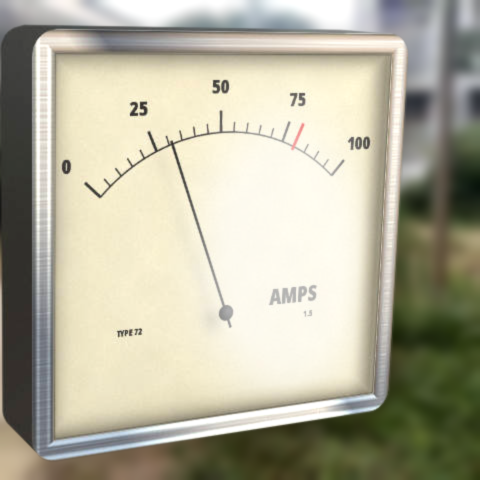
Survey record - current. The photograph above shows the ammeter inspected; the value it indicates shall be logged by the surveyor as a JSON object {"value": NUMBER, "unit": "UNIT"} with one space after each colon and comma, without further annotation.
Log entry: {"value": 30, "unit": "A"}
